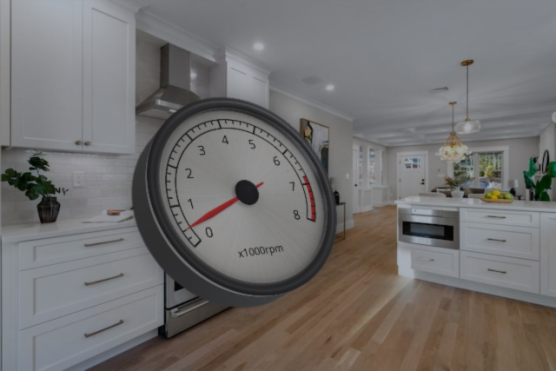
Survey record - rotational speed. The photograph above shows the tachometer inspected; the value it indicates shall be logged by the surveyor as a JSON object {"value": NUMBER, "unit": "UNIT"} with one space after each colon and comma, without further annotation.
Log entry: {"value": 400, "unit": "rpm"}
